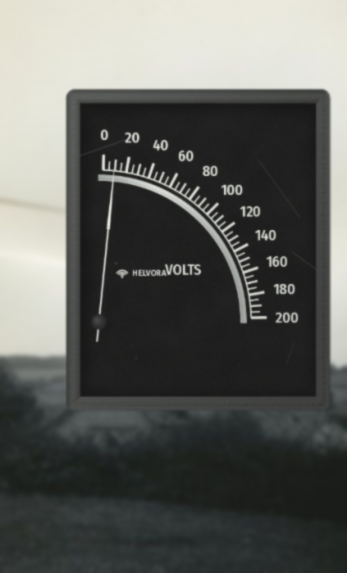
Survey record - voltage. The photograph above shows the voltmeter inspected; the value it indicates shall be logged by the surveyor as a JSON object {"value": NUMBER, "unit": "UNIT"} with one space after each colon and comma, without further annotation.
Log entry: {"value": 10, "unit": "V"}
